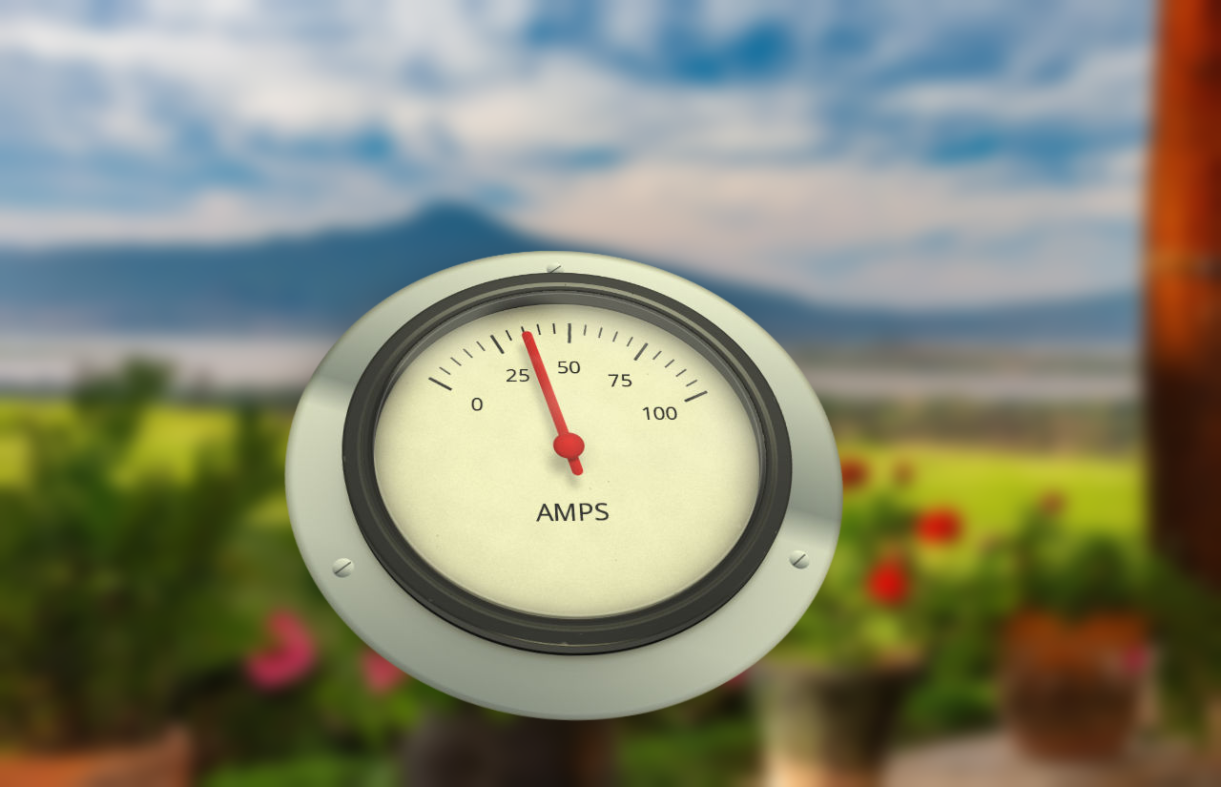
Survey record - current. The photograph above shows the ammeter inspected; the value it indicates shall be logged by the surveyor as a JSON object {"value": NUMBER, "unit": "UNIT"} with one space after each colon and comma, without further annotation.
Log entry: {"value": 35, "unit": "A"}
